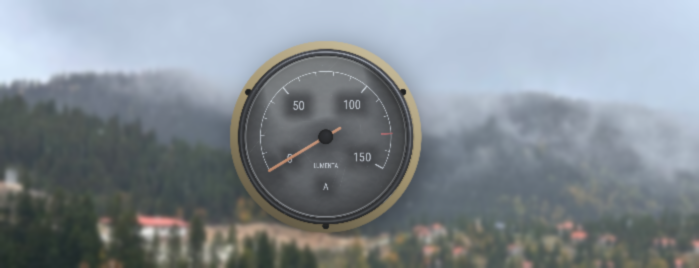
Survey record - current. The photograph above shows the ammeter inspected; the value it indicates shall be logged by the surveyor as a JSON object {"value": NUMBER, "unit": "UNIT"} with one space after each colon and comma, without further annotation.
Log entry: {"value": 0, "unit": "A"}
